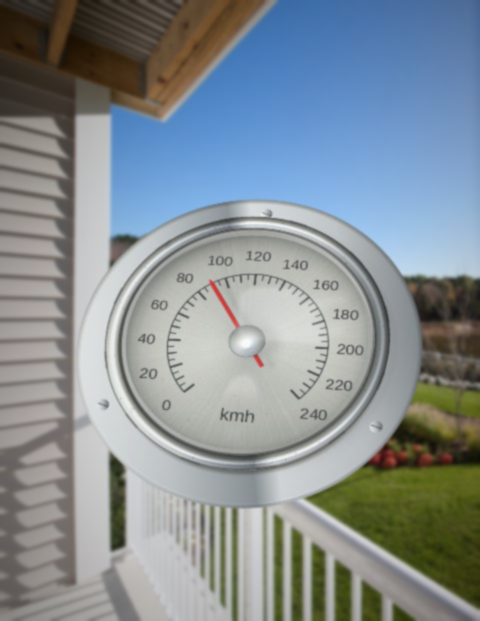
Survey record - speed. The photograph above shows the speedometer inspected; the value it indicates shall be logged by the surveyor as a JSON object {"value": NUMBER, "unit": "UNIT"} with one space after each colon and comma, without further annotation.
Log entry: {"value": 90, "unit": "km/h"}
